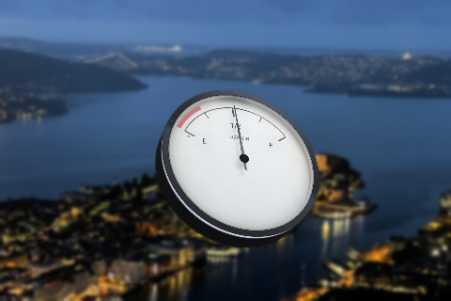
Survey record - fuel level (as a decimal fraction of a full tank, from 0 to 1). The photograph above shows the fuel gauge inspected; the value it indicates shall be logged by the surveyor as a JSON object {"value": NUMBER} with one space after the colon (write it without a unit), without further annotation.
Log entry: {"value": 0.5}
